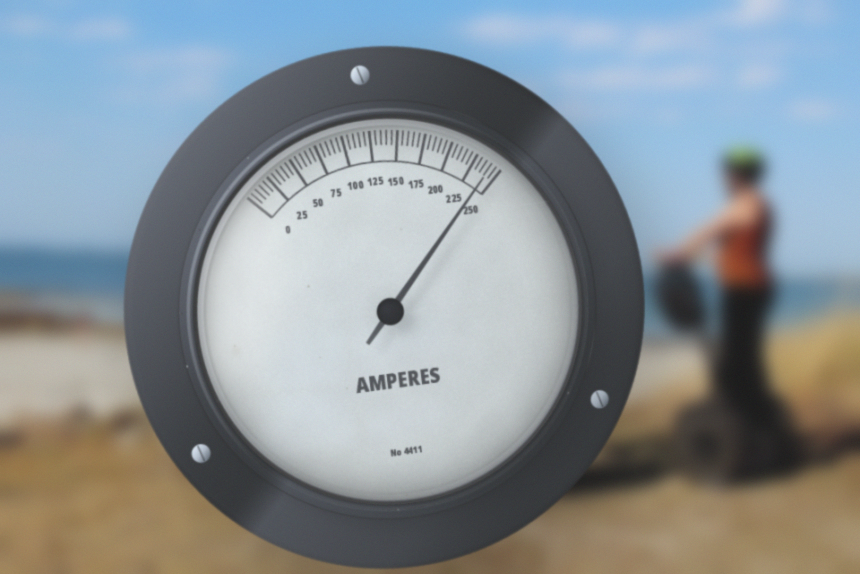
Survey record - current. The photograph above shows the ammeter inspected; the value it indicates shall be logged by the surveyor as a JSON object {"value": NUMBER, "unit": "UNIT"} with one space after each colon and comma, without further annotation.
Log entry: {"value": 240, "unit": "A"}
